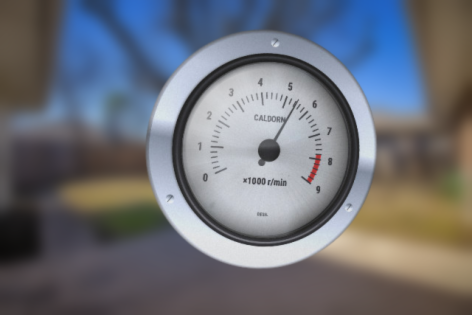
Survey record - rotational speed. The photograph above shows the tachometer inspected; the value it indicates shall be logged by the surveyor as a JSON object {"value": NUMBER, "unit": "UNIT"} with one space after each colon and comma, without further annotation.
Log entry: {"value": 5400, "unit": "rpm"}
